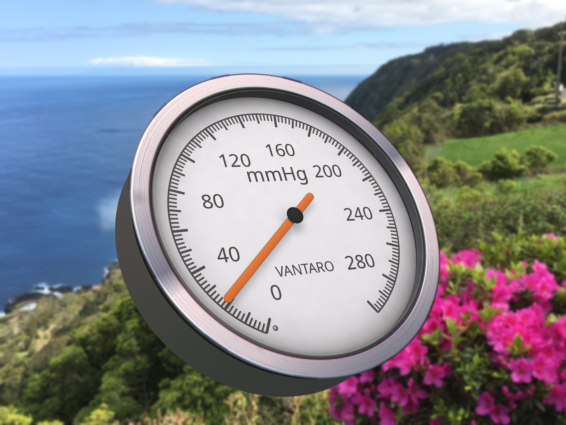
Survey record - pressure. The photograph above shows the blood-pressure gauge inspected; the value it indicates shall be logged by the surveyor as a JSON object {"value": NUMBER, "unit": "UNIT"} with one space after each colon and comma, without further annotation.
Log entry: {"value": 22, "unit": "mmHg"}
